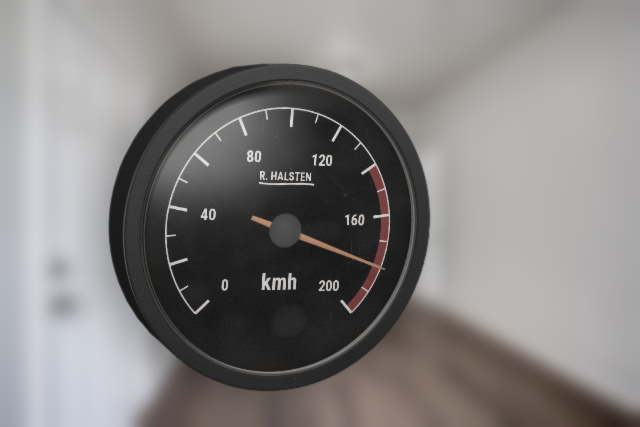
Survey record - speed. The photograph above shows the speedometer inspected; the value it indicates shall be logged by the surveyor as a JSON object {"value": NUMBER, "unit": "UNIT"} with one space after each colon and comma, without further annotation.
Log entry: {"value": 180, "unit": "km/h"}
